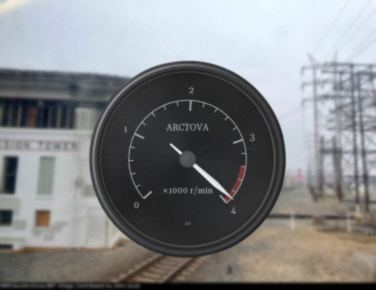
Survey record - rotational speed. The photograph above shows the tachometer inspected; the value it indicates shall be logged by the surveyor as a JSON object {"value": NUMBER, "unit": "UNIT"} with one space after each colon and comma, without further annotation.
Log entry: {"value": 3900, "unit": "rpm"}
